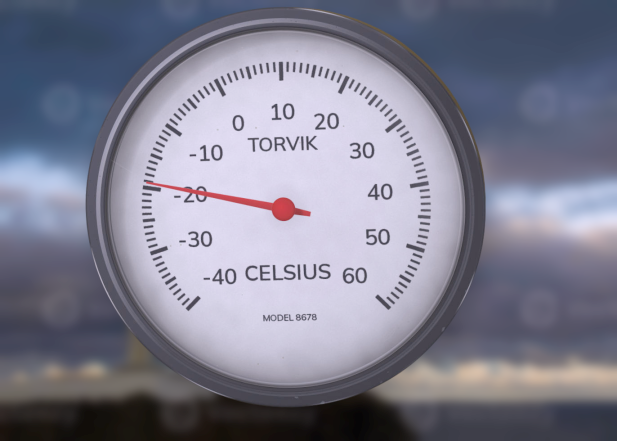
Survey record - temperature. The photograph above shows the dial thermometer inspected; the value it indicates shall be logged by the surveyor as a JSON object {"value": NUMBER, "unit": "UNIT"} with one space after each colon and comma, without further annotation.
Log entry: {"value": -19, "unit": "°C"}
